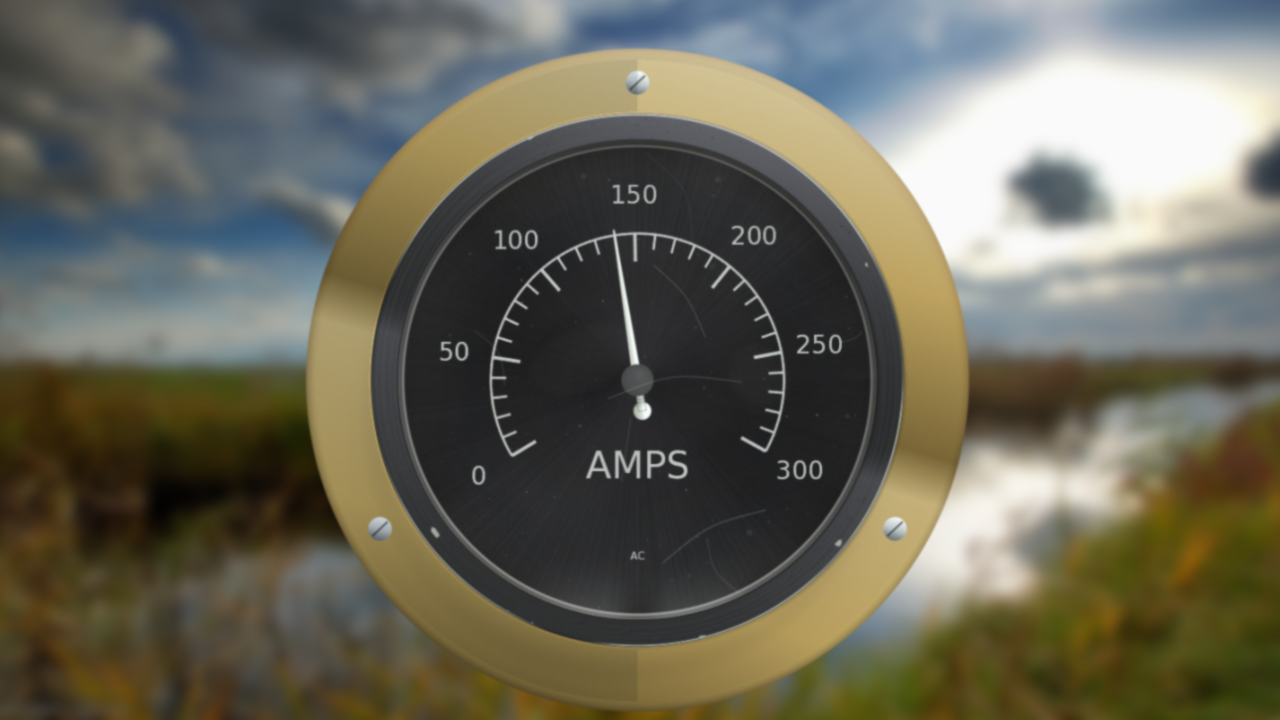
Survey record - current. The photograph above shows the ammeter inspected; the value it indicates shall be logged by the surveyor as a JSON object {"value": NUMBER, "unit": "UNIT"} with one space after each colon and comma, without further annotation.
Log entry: {"value": 140, "unit": "A"}
